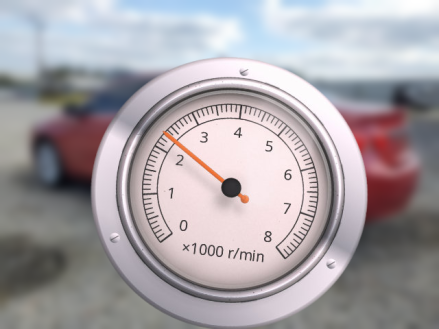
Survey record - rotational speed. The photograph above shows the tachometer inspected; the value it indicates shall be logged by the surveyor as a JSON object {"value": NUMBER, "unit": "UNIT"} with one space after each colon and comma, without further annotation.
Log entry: {"value": 2300, "unit": "rpm"}
